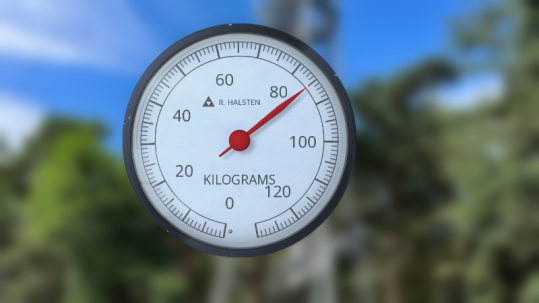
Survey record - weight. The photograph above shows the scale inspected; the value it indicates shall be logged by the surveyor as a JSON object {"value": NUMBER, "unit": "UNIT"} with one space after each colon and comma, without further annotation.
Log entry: {"value": 85, "unit": "kg"}
